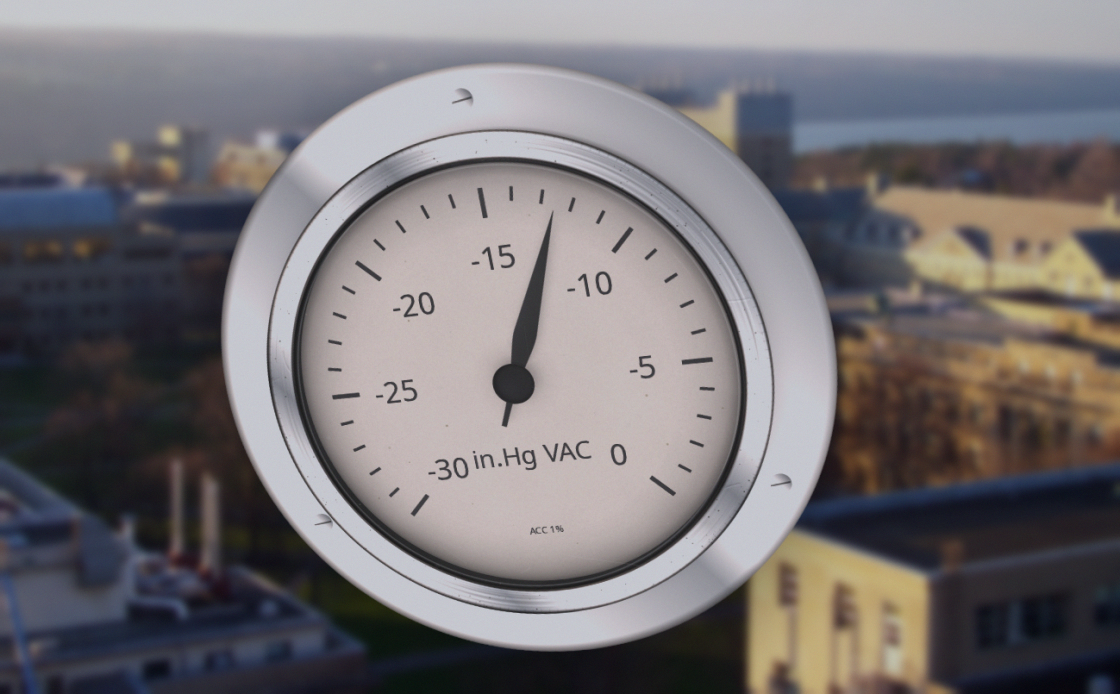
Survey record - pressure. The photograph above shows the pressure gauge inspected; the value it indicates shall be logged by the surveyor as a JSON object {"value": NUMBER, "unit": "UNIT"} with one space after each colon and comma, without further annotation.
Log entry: {"value": -12.5, "unit": "inHg"}
